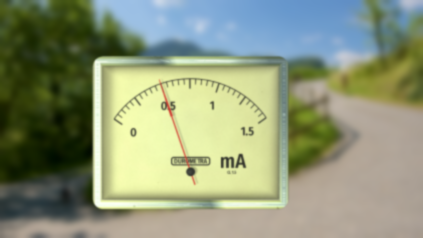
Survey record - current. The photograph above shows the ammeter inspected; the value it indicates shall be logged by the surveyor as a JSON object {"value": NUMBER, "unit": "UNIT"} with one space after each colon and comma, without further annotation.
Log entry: {"value": 0.5, "unit": "mA"}
